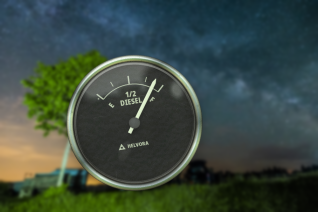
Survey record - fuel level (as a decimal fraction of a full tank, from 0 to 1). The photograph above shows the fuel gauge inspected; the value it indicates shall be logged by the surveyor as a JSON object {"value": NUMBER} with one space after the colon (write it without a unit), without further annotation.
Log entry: {"value": 0.875}
